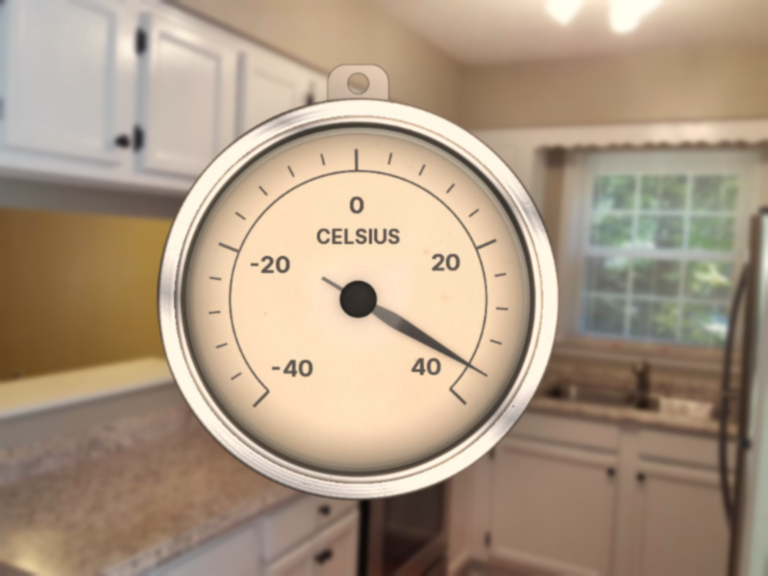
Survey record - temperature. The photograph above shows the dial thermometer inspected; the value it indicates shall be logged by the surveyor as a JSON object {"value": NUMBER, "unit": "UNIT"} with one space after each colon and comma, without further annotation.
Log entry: {"value": 36, "unit": "°C"}
